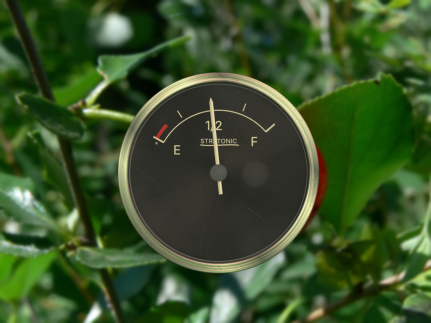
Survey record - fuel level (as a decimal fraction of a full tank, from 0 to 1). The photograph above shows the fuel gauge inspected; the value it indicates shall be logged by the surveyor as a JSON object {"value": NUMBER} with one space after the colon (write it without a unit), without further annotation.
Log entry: {"value": 0.5}
